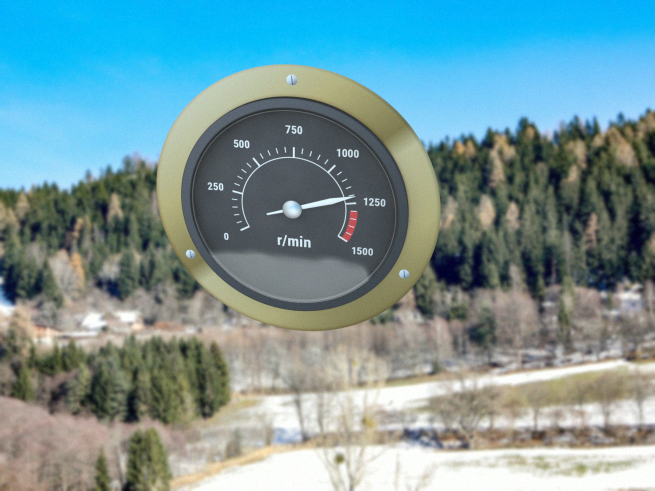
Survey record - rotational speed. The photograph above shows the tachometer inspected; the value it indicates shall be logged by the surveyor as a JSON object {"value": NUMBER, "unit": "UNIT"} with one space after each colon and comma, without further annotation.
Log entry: {"value": 1200, "unit": "rpm"}
